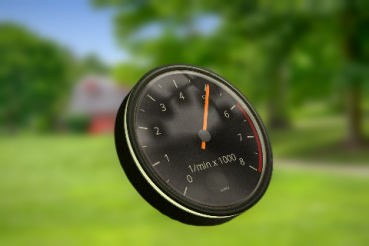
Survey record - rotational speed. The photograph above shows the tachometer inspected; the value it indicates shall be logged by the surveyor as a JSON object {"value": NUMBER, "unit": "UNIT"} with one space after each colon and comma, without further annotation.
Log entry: {"value": 5000, "unit": "rpm"}
